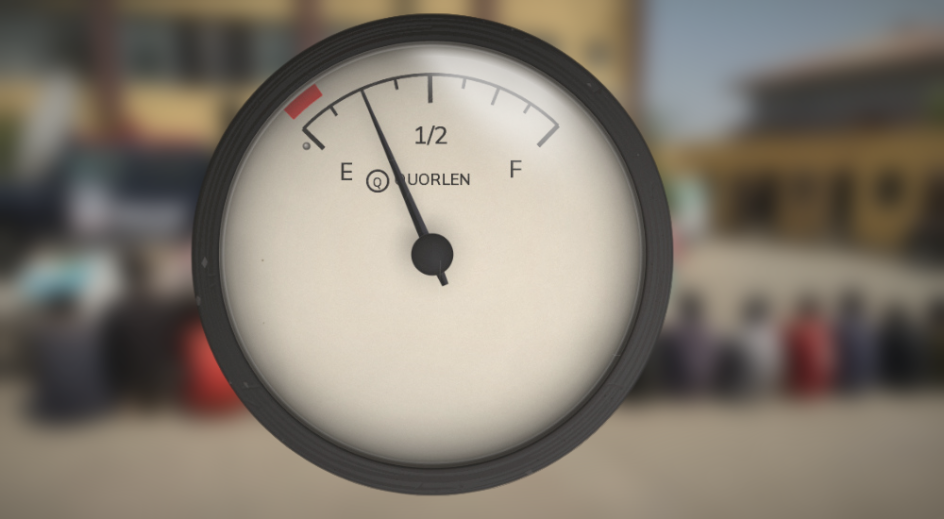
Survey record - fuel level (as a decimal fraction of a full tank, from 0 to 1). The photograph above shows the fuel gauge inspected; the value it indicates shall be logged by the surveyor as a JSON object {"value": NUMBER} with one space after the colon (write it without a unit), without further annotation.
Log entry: {"value": 0.25}
